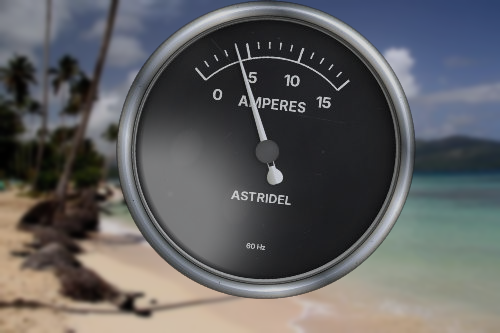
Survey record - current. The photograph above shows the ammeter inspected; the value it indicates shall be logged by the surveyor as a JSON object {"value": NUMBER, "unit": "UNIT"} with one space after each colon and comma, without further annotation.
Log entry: {"value": 4, "unit": "A"}
